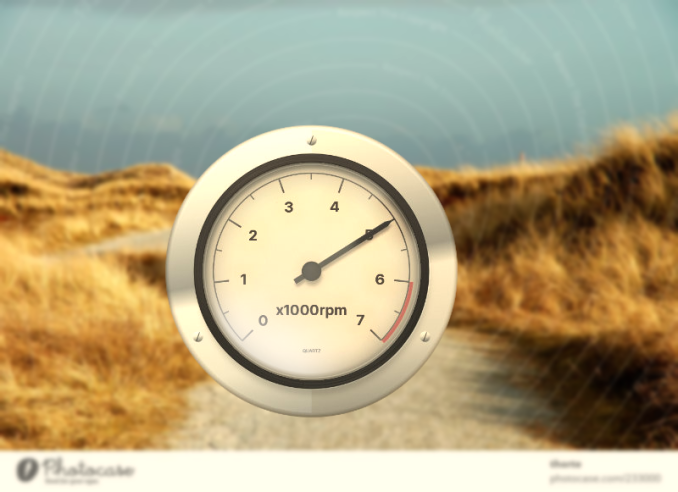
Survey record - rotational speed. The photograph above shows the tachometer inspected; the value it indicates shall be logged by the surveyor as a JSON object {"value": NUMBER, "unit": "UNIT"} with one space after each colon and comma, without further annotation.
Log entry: {"value": 5000, "unit": "rpm"}
